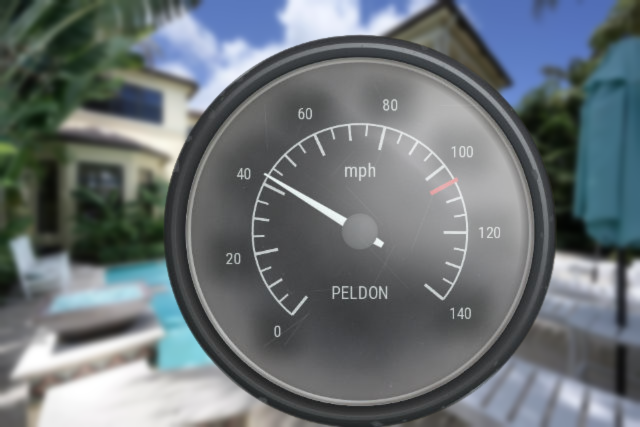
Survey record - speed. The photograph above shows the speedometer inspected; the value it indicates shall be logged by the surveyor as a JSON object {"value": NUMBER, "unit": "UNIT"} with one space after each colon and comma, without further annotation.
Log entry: {"value": 42.5, "unit": "mph"}
